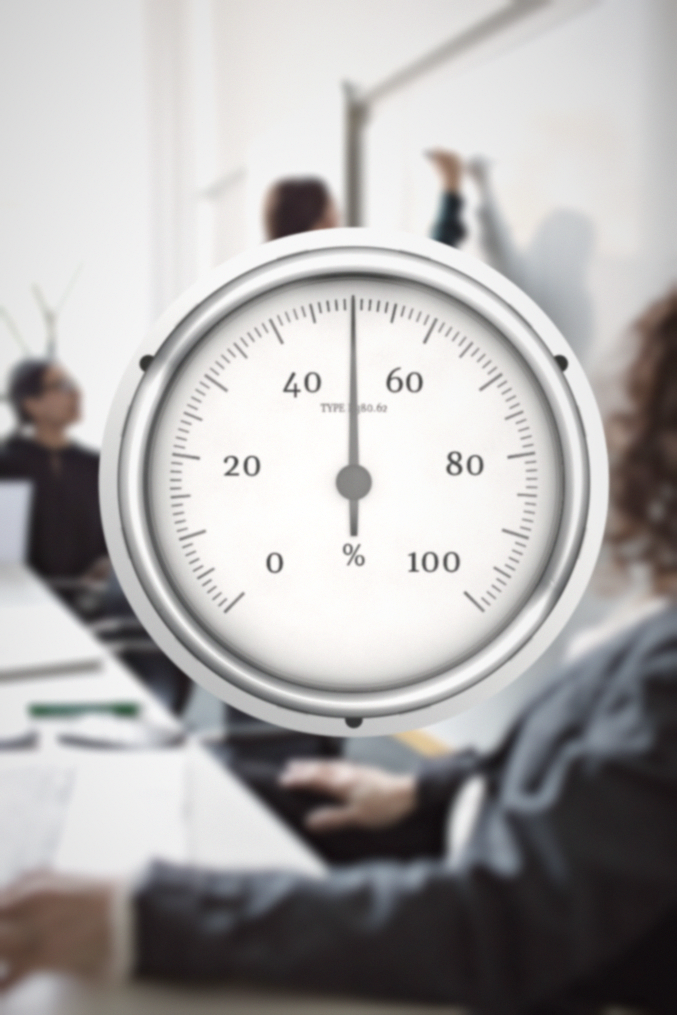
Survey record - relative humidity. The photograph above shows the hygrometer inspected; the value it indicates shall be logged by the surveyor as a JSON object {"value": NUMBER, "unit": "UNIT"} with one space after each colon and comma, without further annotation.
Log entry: {"value": 50, "unit": "%"}
